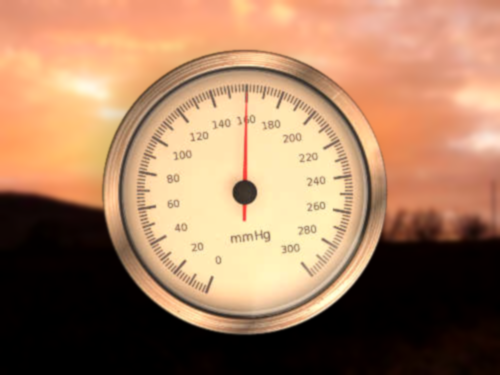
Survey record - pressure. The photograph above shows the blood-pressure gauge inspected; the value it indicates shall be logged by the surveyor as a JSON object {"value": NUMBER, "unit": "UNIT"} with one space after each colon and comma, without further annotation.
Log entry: {"value": 160, "unit": "mmHg"}
